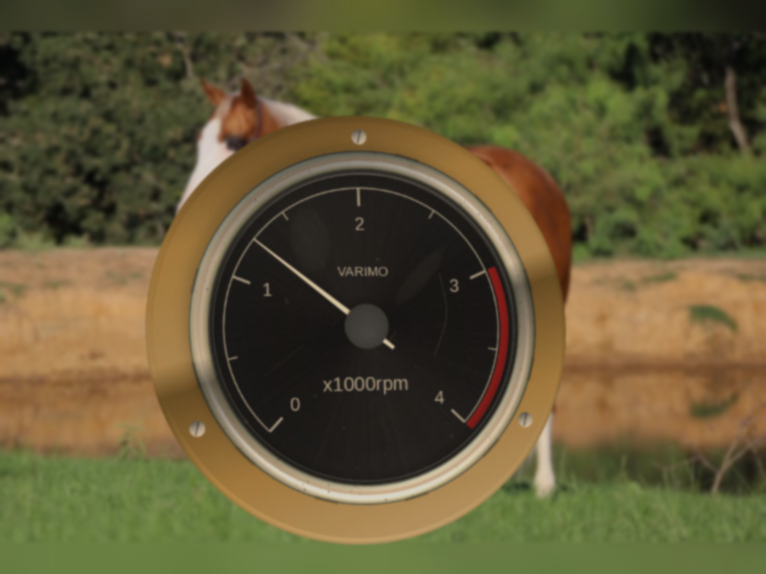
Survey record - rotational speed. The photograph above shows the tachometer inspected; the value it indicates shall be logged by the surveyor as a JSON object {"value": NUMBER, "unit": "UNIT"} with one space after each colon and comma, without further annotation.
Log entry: {"value": 1250, "unit": "rpm"}
